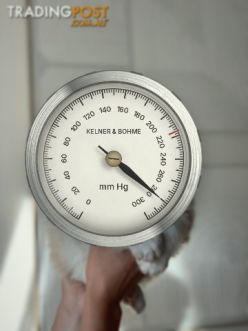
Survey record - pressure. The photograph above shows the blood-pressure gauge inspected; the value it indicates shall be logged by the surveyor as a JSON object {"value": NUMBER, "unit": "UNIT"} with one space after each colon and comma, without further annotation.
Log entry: {"value": 280, "unit": "mmHg"}
